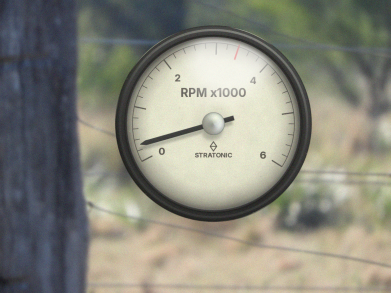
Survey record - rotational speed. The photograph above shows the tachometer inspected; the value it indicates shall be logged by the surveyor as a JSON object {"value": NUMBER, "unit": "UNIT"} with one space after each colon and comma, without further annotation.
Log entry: {"value": 300, "unit": "rpm"}
